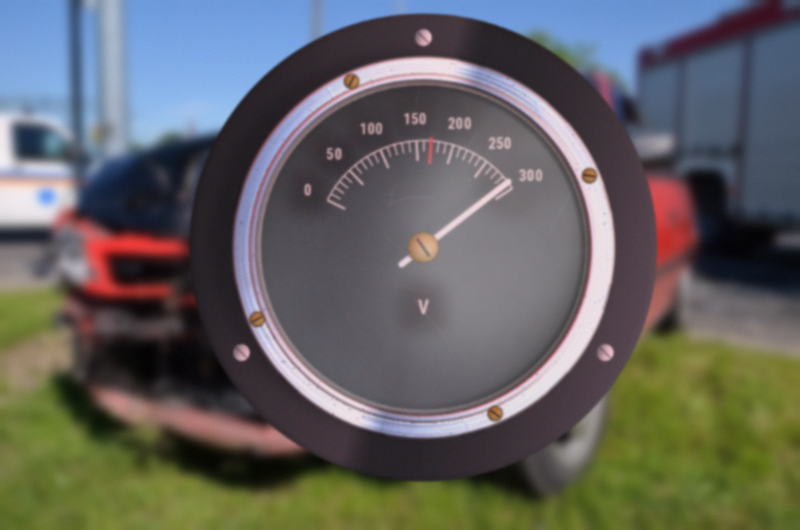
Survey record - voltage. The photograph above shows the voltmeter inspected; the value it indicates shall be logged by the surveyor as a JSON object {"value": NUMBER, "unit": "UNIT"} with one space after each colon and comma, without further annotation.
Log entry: {"value": 290, "unit": "V"}
